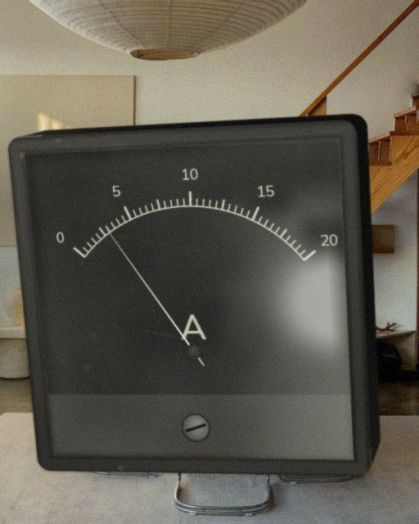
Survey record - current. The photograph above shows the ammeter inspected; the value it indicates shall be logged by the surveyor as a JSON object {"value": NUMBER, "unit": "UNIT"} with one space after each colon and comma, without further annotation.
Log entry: {"value": 3, "unit": "A"}
